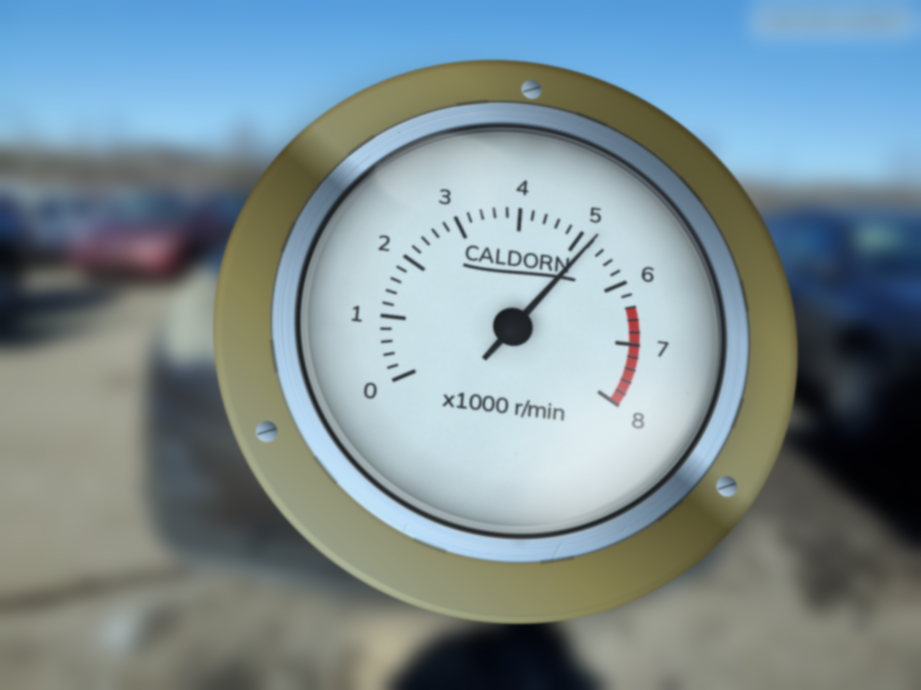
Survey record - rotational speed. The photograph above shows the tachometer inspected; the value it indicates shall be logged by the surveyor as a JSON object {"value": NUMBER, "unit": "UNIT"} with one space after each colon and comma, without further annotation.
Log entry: {"value": 5200, "unit": "rpm"}
